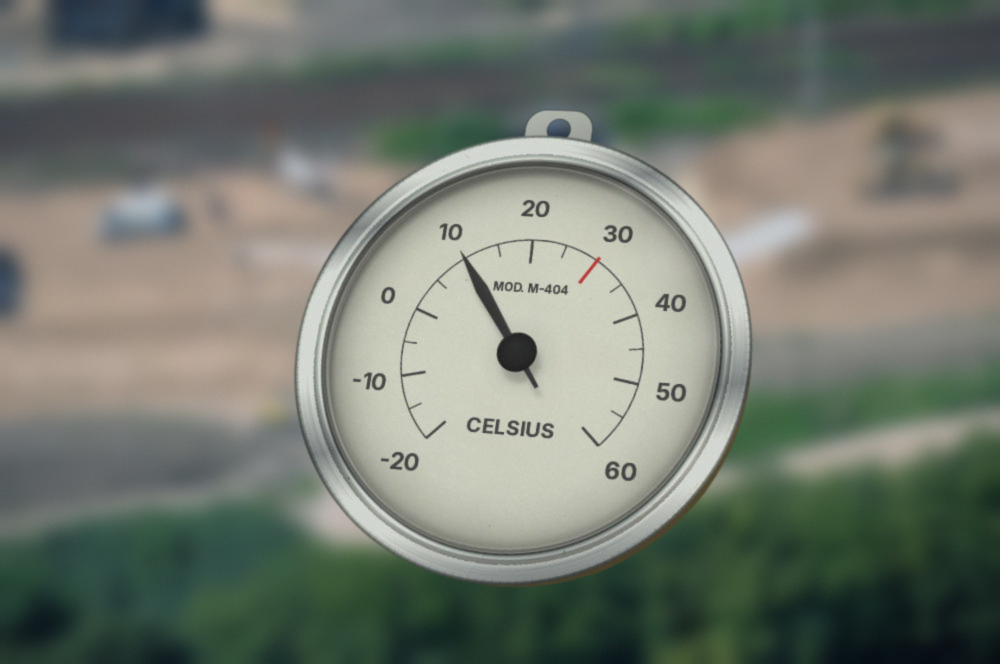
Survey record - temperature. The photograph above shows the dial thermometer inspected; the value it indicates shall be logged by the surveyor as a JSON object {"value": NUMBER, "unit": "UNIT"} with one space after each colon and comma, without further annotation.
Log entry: {"value": 10, "unit": "°C"}
